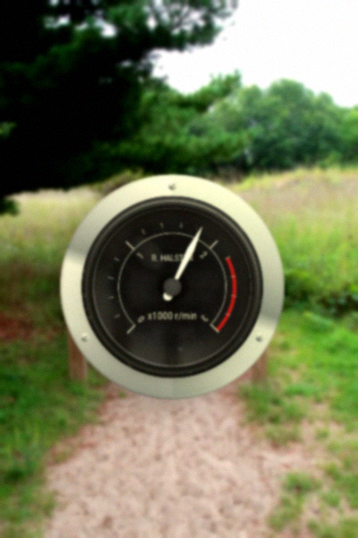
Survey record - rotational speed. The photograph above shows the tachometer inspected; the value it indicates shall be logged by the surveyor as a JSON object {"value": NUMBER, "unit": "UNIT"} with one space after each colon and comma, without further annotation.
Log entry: {"value": 1800, "unit": "rpm"}
